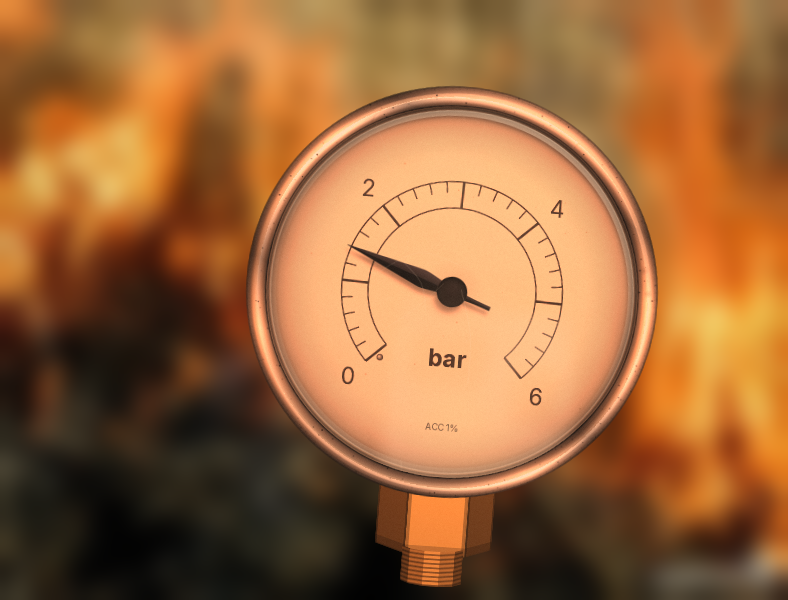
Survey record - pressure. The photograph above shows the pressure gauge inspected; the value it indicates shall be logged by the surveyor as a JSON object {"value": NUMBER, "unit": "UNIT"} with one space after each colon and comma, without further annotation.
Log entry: {"value": 1.4, "unit": "bar"}
